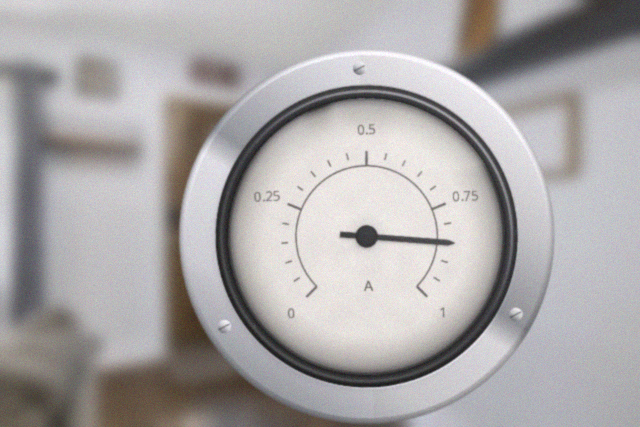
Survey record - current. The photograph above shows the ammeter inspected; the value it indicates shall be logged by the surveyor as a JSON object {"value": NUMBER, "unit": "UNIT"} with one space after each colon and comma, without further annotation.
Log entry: {"value": 0.85, "unit": "A"}
